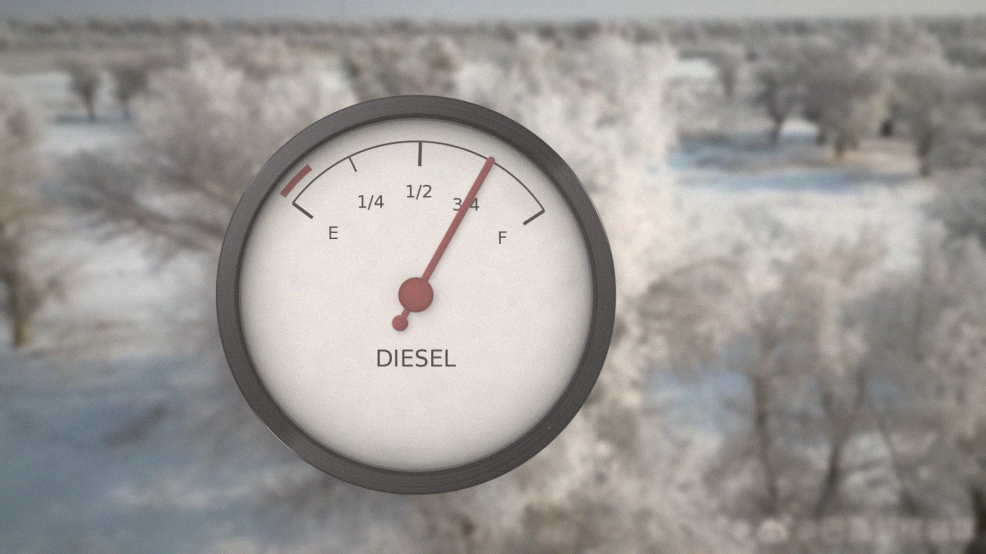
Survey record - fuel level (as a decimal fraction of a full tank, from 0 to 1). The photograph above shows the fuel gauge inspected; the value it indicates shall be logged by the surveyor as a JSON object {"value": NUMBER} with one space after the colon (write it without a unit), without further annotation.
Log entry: {"value": 0.75}
